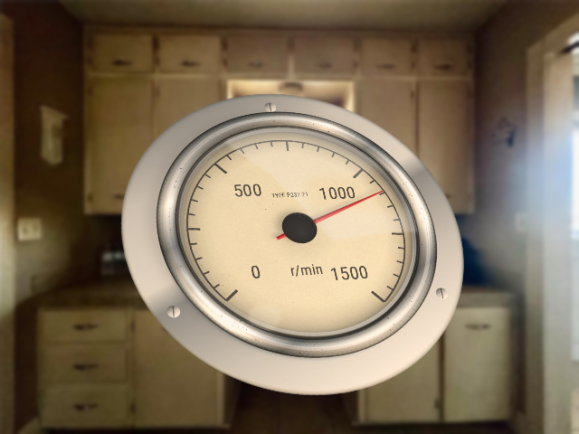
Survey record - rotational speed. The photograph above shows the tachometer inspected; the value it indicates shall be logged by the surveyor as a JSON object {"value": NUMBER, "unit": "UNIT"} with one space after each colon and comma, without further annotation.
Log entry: {"value": 1100, "unit": "rpm"}
